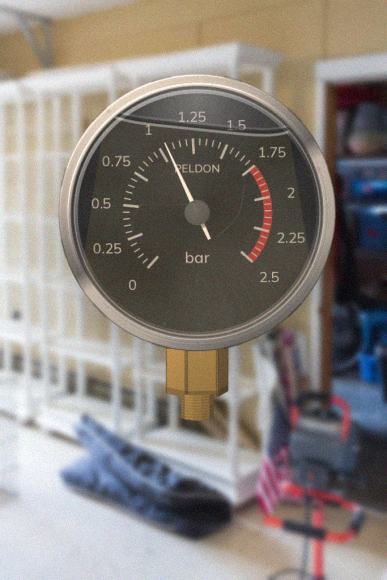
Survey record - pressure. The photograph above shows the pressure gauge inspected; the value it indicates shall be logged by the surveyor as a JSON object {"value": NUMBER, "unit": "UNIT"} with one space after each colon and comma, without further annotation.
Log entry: {"value": 1.05, "unit": "bar"}
